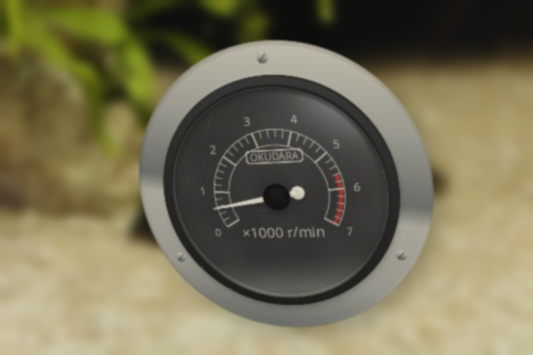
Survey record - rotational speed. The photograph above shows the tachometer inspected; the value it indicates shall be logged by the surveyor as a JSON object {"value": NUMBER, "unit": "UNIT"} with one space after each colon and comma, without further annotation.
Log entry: {"value": 600, "unit": "rpm"}
